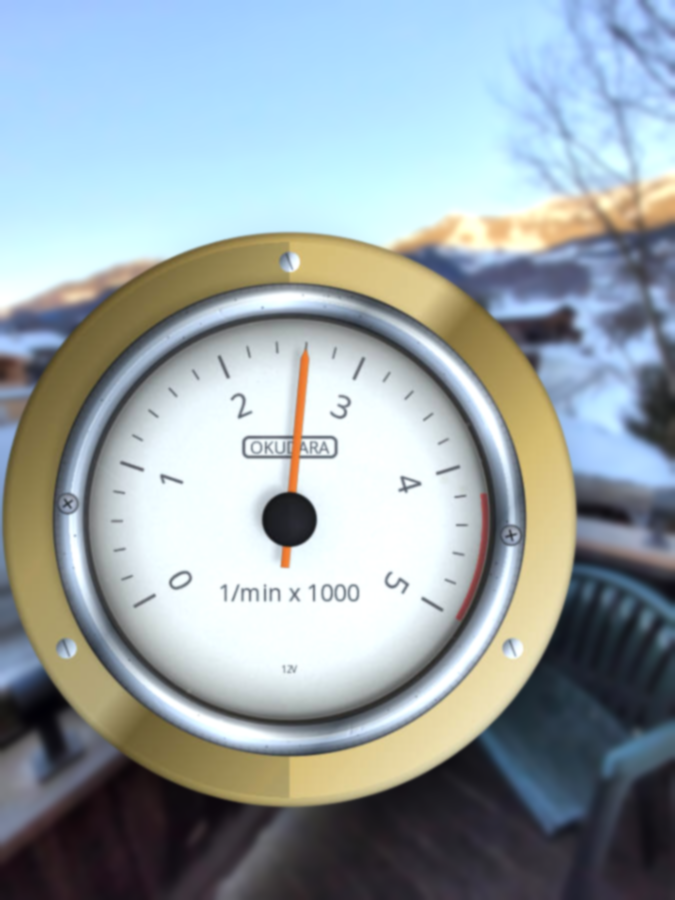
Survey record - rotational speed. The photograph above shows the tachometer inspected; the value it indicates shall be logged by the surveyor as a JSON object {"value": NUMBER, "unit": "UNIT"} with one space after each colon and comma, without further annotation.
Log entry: {"value": 2600, "unit": "rpm"}
